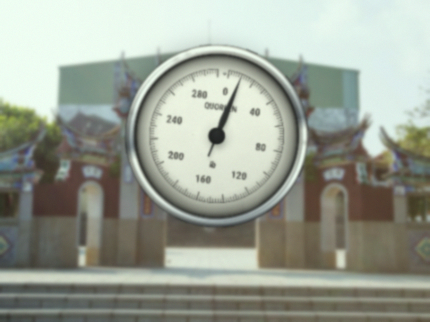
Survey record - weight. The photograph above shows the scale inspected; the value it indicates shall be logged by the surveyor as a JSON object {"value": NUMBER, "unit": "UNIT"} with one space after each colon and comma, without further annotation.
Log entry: {"value": 10, "unit": "lb"}
